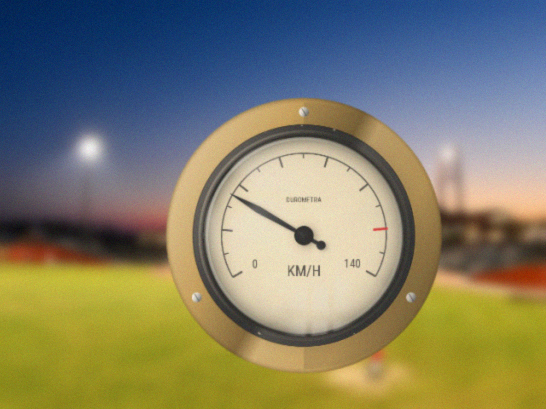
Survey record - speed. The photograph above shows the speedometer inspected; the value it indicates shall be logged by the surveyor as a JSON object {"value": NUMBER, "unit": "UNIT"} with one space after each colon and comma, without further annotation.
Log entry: {"value": 35, "unit": "km/h"}
